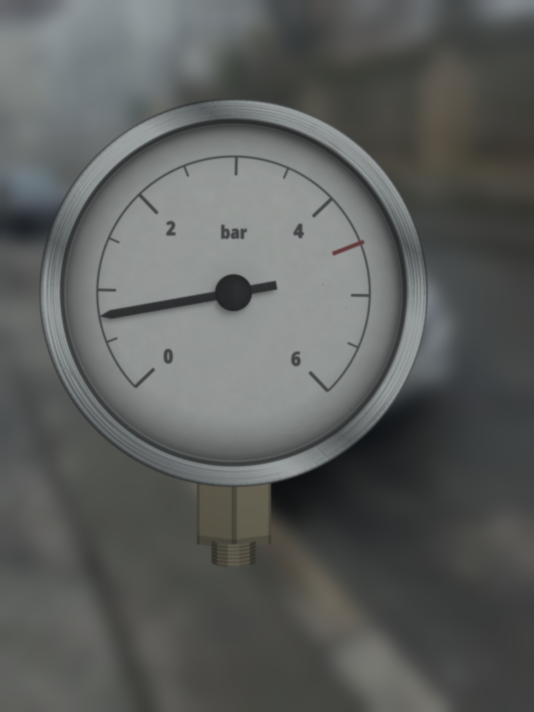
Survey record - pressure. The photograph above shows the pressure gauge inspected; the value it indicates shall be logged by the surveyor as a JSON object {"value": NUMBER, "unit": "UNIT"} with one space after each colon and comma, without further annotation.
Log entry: {"value": 0.75, "unit": "bar"}
